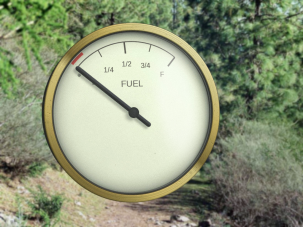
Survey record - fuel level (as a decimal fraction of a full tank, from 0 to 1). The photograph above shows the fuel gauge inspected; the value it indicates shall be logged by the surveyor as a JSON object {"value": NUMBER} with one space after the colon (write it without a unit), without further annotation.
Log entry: {"value": 0}
